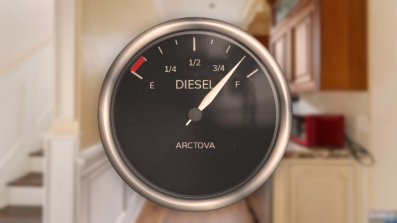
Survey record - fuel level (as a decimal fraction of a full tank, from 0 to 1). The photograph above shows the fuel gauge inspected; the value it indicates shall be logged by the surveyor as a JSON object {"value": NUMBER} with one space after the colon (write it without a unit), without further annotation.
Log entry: {"value": 0.875}
